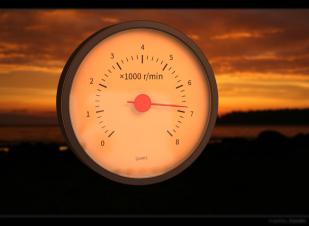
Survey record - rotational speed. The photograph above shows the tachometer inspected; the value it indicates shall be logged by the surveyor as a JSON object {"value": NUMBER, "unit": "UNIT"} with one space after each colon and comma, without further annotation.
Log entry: {"value": 6800, "unit": "rpm"}
